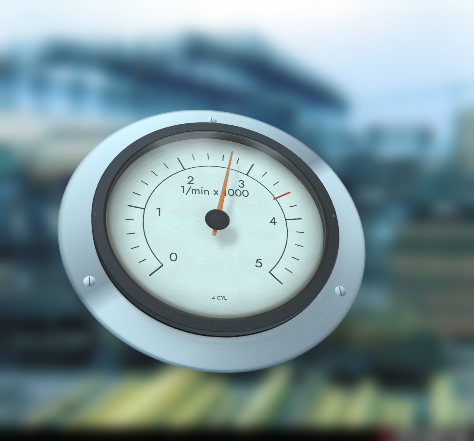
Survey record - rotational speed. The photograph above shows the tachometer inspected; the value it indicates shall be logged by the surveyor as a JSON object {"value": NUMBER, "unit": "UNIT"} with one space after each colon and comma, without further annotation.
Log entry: {"value": 2700, "unit": "rpm"}
